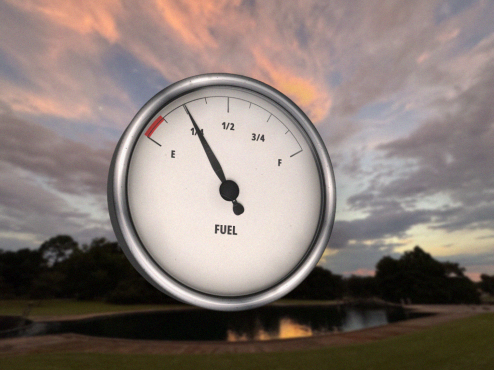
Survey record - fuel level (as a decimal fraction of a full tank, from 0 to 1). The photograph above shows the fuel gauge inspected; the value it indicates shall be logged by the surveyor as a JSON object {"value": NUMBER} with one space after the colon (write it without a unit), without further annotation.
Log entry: {"value": 0.25}
